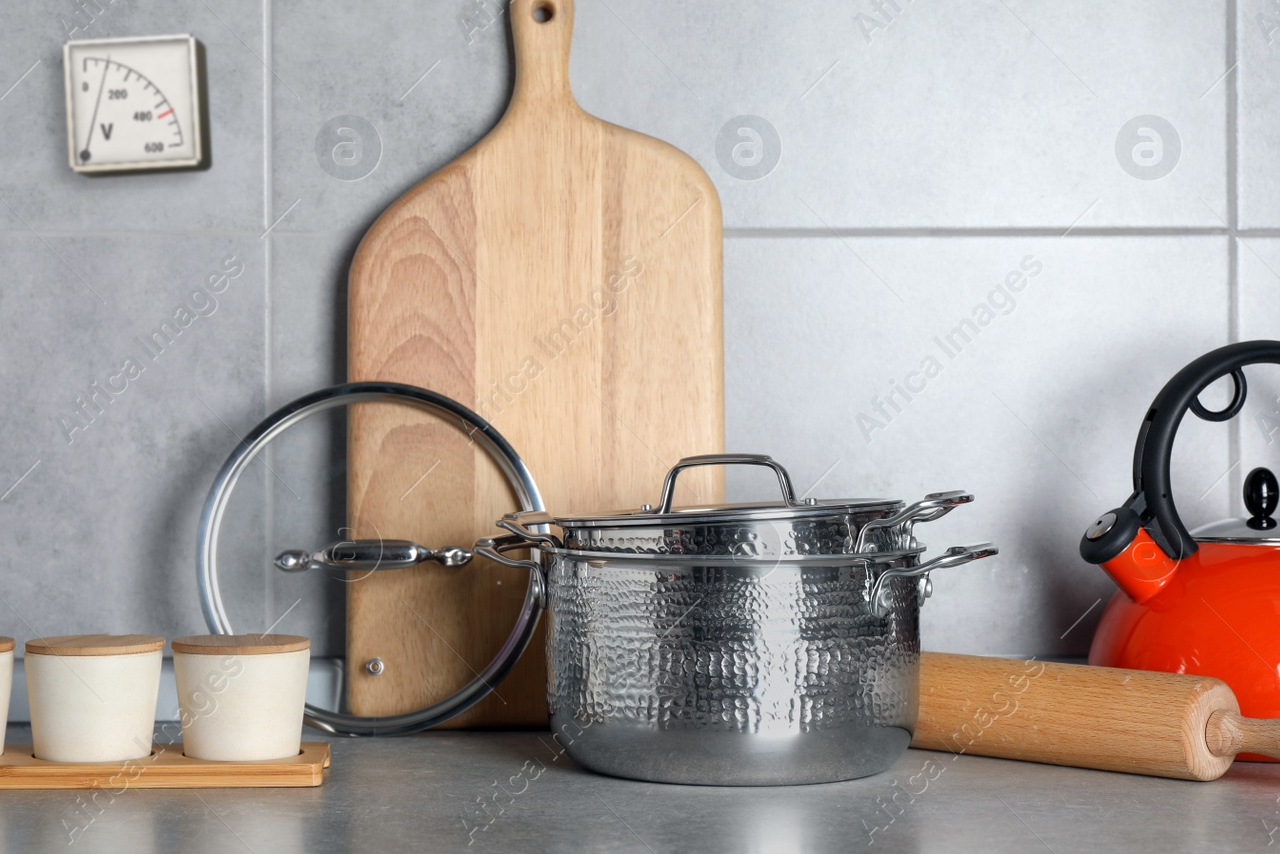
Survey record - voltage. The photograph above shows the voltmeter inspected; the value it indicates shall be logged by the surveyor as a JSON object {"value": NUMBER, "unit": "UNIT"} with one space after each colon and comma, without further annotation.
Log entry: {"value": 100, "unit": "V"}
